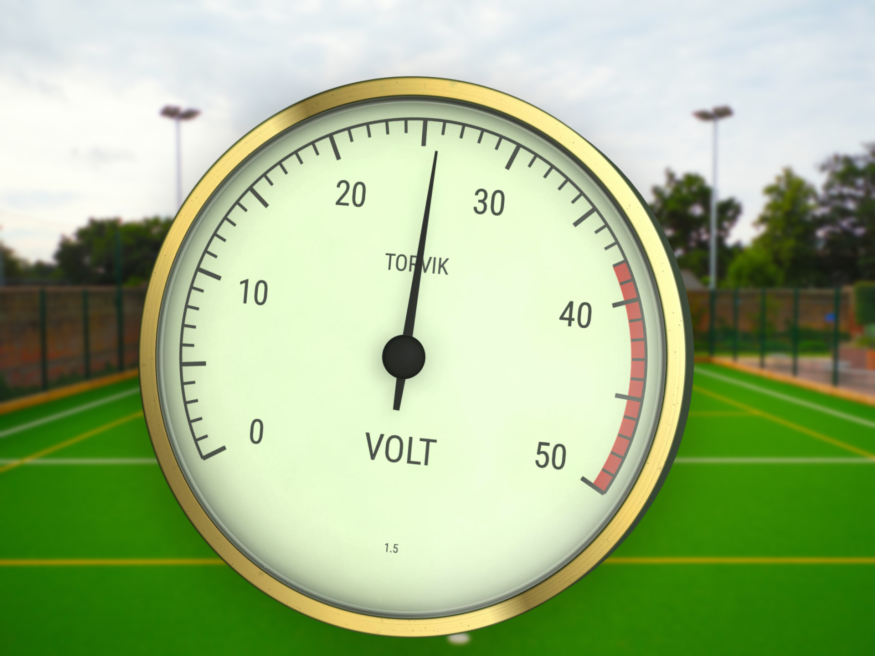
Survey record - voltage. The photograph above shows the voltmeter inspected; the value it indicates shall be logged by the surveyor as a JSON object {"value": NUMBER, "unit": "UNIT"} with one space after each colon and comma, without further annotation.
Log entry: {"value": 26, "unit": "V"}
